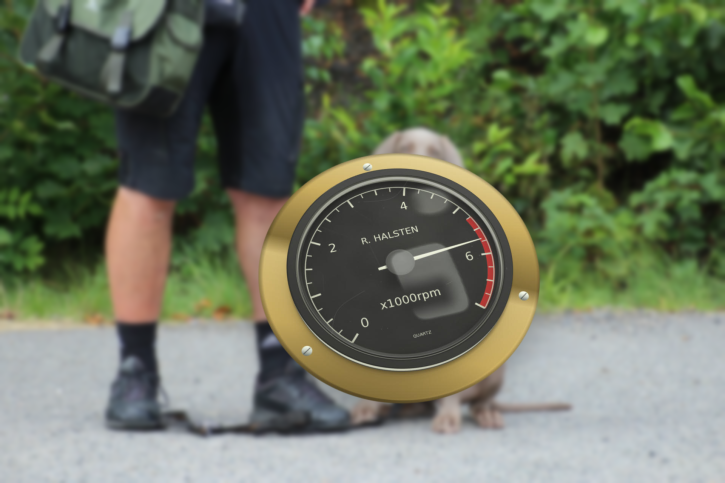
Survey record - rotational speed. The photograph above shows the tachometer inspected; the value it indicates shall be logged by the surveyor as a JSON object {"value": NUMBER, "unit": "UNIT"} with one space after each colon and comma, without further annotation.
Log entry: {"value": 5750, "unit": "rpm"}
